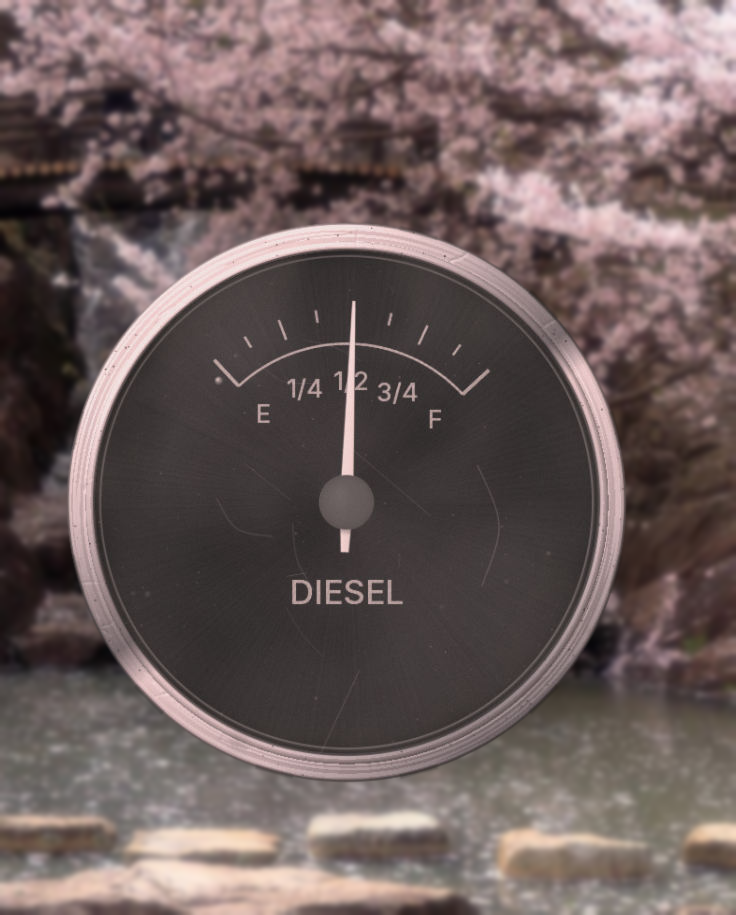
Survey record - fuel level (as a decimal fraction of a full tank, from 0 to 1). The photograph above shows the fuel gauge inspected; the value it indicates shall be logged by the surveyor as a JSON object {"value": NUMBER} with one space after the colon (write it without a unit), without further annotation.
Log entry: {"value": 0.5}
